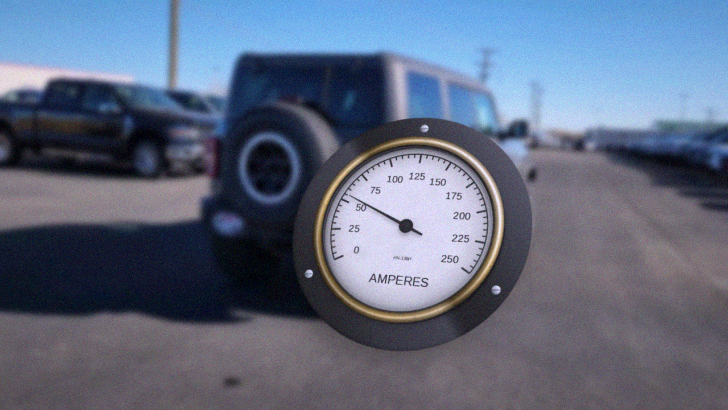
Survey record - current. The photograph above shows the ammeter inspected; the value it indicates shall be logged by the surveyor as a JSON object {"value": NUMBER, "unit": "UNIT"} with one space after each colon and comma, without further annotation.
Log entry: {"value": 55, "unit": "A"}
